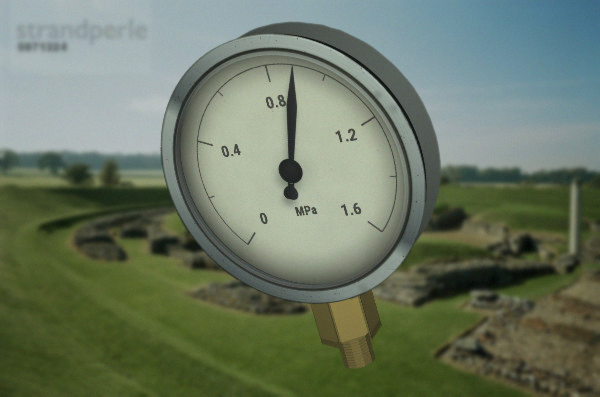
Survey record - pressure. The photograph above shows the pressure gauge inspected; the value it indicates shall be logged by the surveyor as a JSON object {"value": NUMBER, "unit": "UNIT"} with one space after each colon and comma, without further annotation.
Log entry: {"value": 0.9, "unit": "MPa"}
